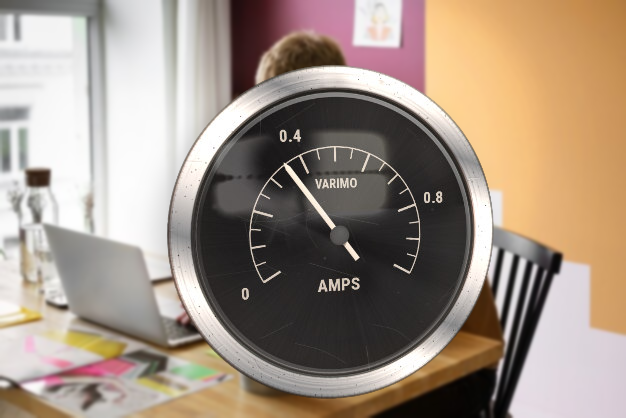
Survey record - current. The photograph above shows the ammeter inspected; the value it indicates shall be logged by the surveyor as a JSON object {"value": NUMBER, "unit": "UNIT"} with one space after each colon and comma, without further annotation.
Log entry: {"value": 0.35, "unit": "A"}
